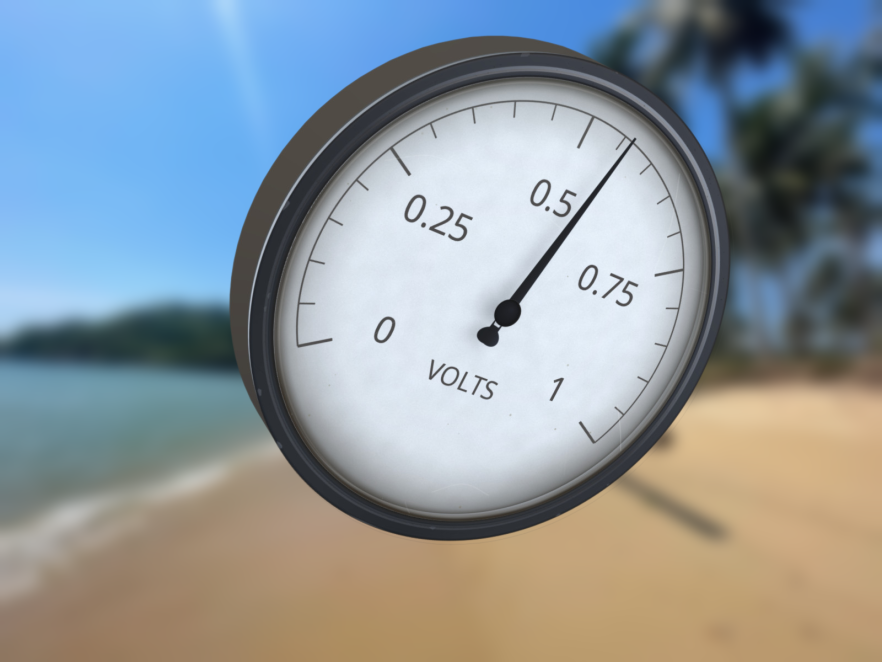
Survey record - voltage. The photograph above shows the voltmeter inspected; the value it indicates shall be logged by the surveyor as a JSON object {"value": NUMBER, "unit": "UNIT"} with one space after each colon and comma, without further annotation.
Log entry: {"value": 0.55, "unit": "V"}
